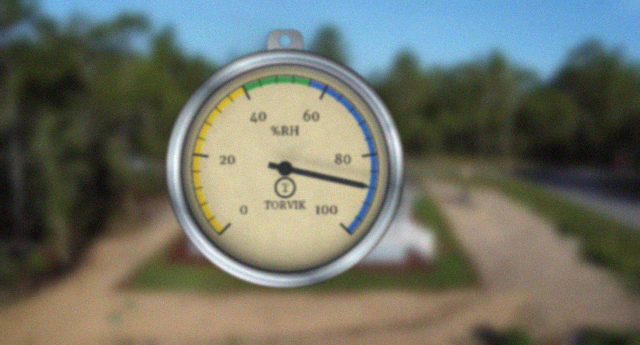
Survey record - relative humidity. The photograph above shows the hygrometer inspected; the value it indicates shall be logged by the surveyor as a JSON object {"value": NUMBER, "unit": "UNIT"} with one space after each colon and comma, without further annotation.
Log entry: {"value": 88, "unit": "%"}
